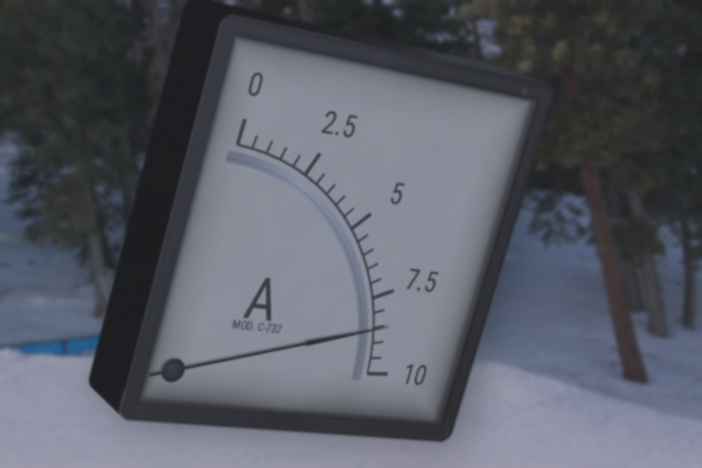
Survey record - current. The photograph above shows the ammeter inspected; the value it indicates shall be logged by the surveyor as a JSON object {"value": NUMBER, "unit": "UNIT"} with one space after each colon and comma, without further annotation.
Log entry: {"value": 8.5, "unit": "A"}
